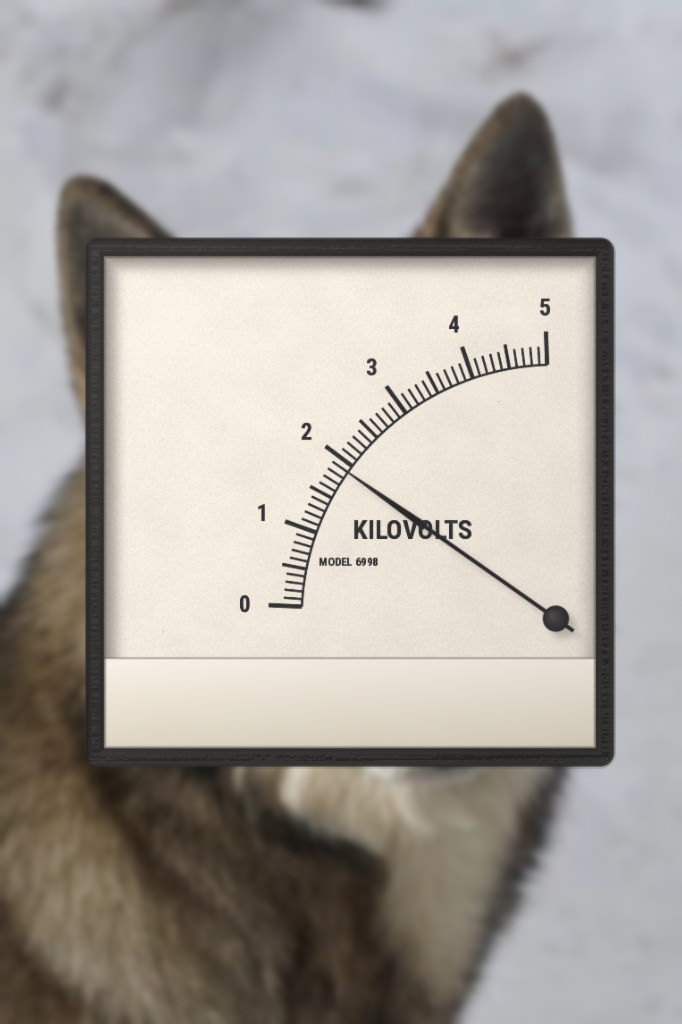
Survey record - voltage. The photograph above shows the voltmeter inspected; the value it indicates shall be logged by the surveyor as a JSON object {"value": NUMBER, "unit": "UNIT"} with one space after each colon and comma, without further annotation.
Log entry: {"value": 1.9, "unit": "kV"}
